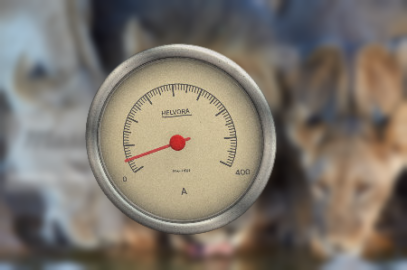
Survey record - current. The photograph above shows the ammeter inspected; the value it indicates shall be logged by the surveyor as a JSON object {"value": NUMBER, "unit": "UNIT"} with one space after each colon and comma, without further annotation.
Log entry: {"value": 25, "unit": "A"}
